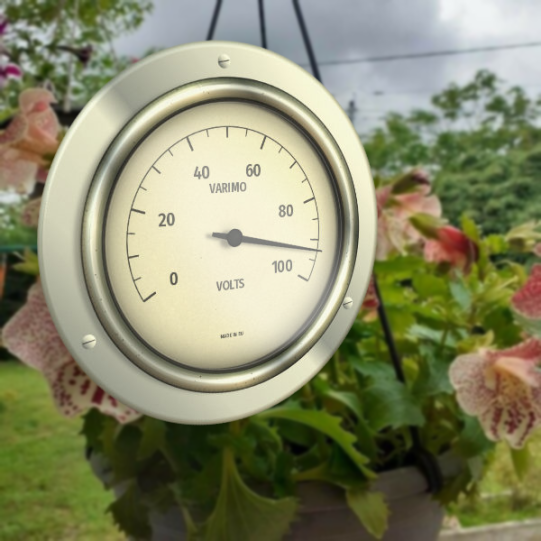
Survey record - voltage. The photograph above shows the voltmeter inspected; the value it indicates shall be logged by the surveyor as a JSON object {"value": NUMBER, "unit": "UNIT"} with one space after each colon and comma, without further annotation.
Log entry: {"value": 92.5, "unit": "V"}
